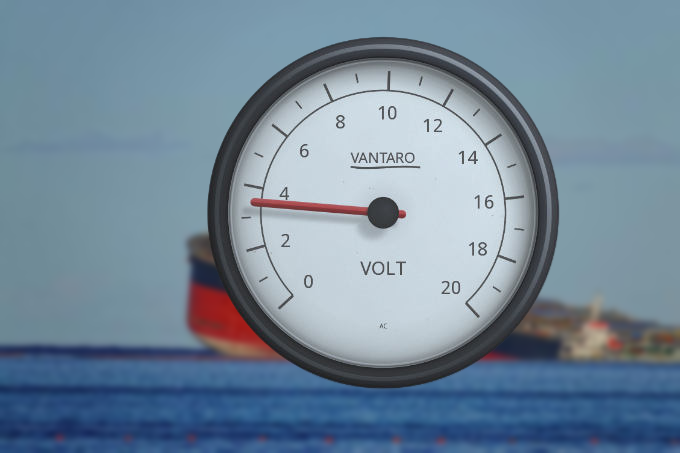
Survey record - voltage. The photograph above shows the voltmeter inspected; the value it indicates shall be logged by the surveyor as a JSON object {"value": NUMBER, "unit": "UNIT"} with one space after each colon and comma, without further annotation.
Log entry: {"value": 3.5, "unit": "V"}
